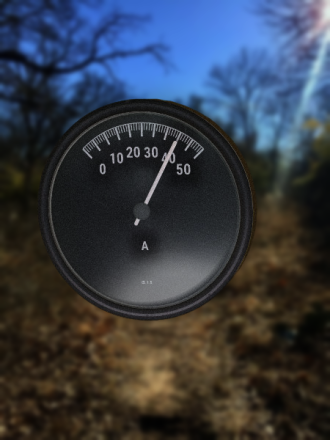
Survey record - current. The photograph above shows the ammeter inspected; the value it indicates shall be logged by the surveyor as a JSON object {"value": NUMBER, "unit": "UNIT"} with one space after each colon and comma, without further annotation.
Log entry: {"value": 40, "unit": "A"}
